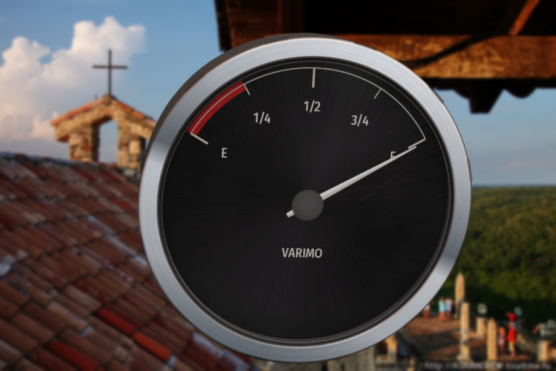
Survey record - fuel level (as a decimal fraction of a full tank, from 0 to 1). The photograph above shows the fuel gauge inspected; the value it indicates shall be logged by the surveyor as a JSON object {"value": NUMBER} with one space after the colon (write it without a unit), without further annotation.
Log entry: {"value": 1}
